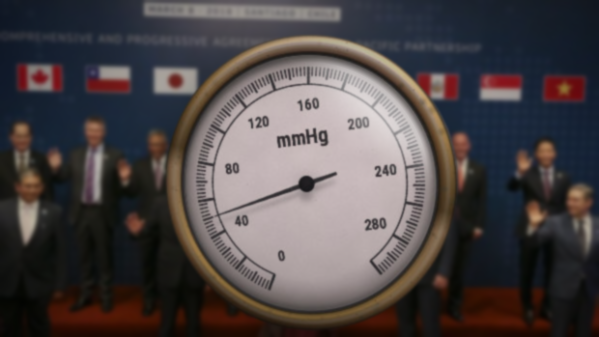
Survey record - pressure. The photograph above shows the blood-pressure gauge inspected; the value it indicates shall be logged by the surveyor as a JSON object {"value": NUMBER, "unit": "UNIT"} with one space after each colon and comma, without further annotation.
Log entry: {"value": 50, "unit": "mmHg"}
